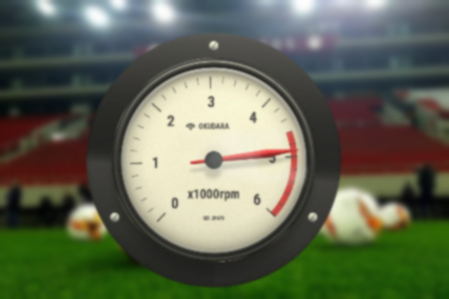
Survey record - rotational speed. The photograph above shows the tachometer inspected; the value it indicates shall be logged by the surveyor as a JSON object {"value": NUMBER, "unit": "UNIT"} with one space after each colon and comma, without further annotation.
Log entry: {"value": 4900, "unit": "rpm"}
